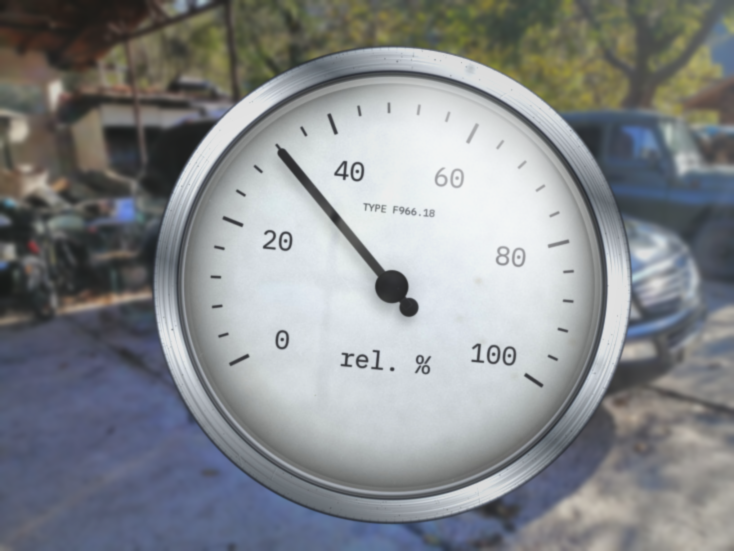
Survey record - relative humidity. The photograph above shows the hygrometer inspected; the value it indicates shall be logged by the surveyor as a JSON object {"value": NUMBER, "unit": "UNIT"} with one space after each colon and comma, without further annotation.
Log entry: {"value": 32, "unit": "%"}
